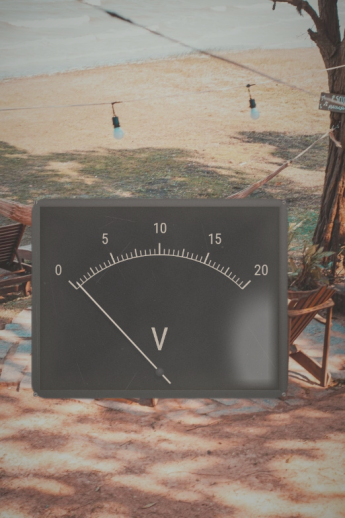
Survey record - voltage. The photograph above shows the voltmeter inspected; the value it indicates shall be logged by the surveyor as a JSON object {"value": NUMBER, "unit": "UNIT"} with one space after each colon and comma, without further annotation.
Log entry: {"value": 0.5, "unit": "V"}
